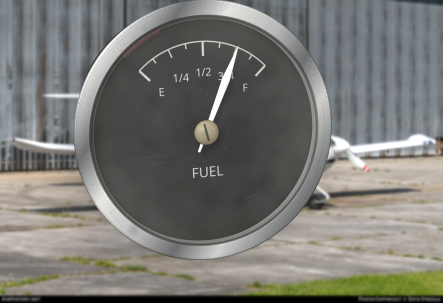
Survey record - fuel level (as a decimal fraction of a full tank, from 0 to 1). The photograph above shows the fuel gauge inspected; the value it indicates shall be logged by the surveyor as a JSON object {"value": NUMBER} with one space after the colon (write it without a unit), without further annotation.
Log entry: {"value": 0.75}
